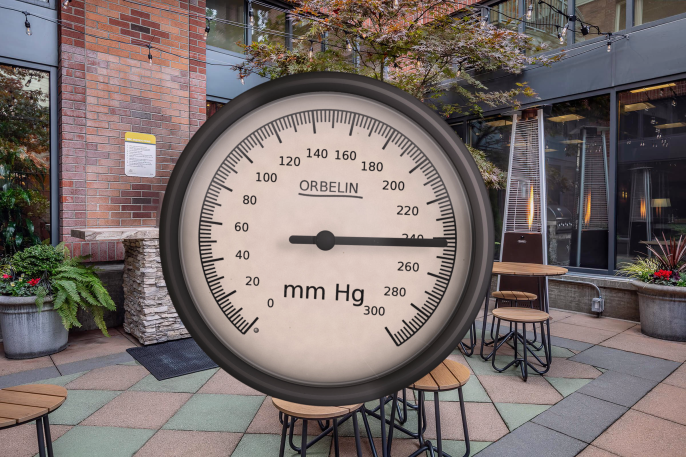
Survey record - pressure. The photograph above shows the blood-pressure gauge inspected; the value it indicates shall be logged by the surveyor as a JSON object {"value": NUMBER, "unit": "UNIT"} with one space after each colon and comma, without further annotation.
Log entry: {"value": 242, "unit": "mmHg"}
